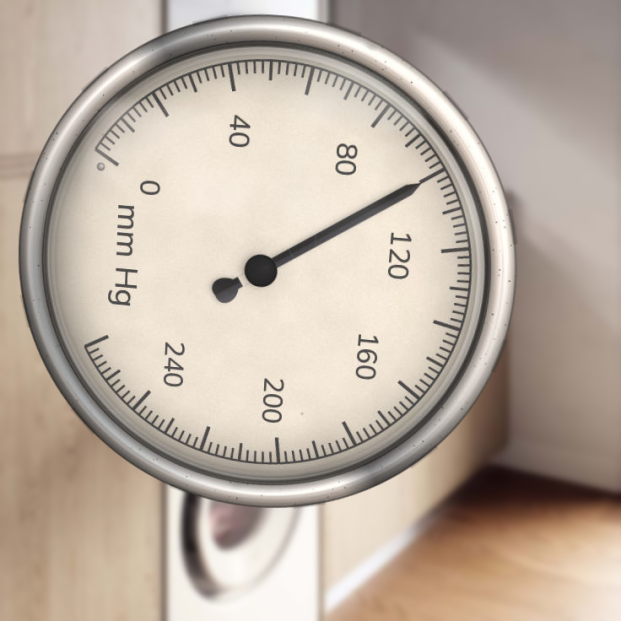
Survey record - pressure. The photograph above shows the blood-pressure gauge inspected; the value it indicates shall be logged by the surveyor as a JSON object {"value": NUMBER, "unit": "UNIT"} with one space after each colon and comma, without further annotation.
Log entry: {"value": 100, "unit": "mmHg"}
